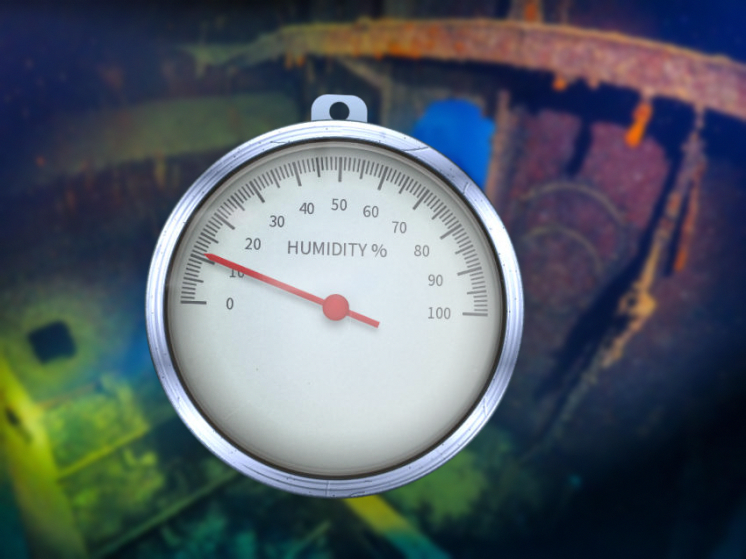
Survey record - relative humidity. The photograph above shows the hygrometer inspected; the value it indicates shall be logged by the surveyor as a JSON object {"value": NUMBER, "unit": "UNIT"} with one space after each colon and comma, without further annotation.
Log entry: {"value": 11, "unit": "%"}
